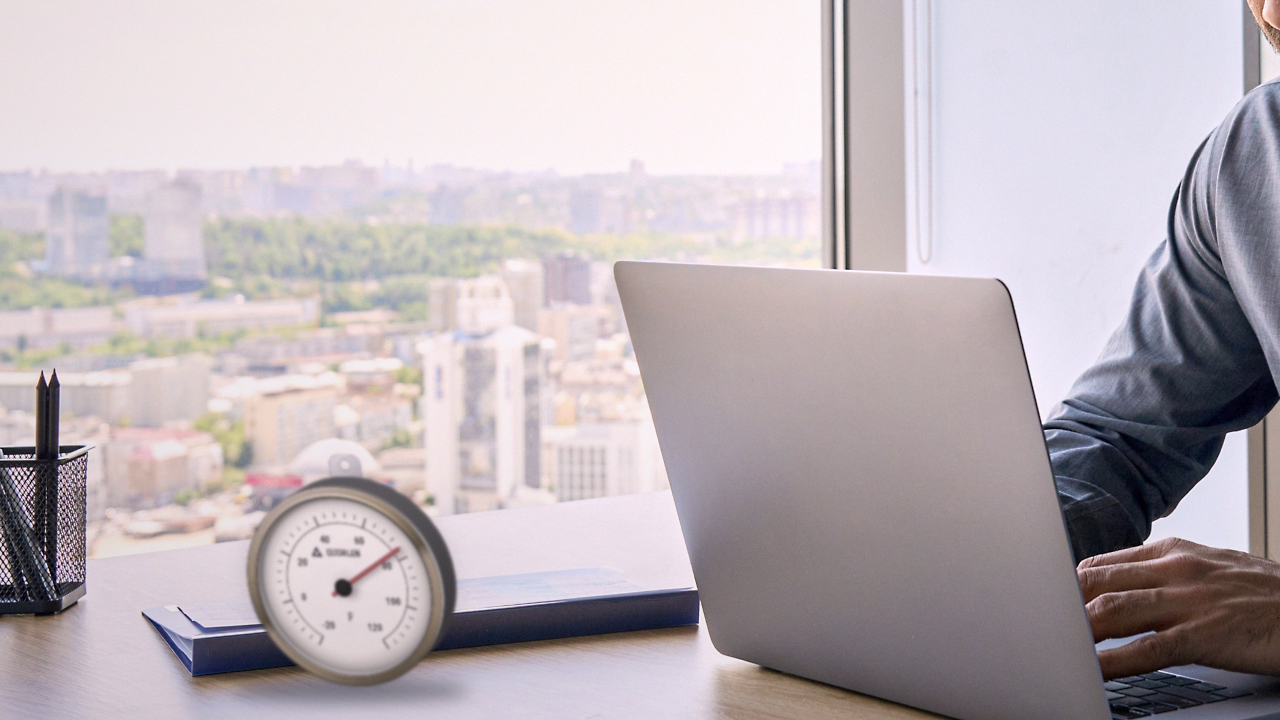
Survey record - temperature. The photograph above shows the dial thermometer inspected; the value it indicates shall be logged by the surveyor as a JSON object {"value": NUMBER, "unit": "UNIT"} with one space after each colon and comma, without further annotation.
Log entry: {"value": 76, "unit": "°F"}
